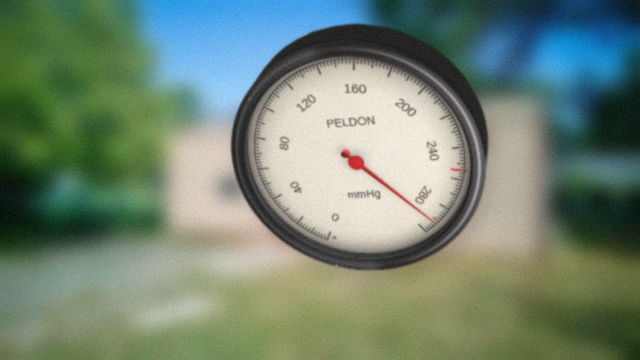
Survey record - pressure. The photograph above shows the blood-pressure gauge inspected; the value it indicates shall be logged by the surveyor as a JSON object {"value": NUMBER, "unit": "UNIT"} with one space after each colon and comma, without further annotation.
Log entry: {"value": 290, "unit": "mmHg"}
